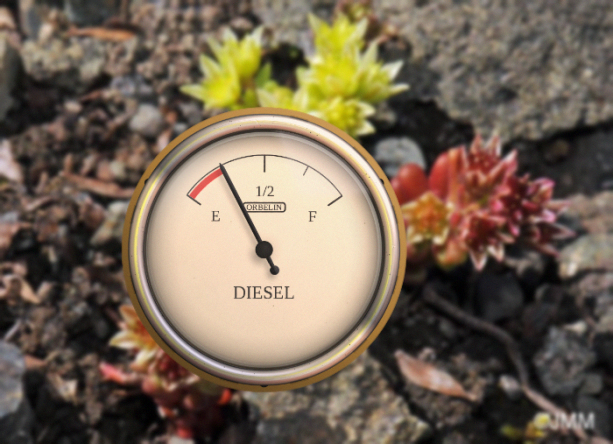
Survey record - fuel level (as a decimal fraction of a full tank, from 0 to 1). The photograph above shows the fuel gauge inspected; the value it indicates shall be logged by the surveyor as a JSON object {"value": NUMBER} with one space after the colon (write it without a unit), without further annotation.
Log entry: {"value": 0.25}
